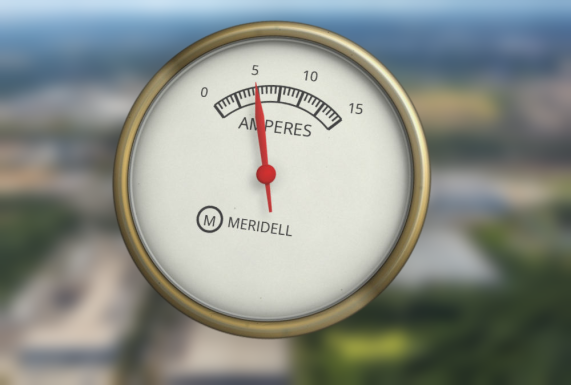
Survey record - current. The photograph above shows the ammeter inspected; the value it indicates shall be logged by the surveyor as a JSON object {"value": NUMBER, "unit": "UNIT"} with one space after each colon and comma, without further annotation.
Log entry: {"value": 5, "unit": "A"}
